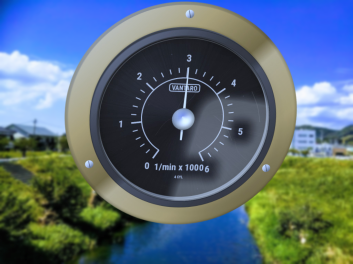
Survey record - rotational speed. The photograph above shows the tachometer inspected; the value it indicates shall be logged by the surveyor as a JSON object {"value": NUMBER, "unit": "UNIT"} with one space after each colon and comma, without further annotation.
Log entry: {"value": 3000, "unit": "rpm"}
